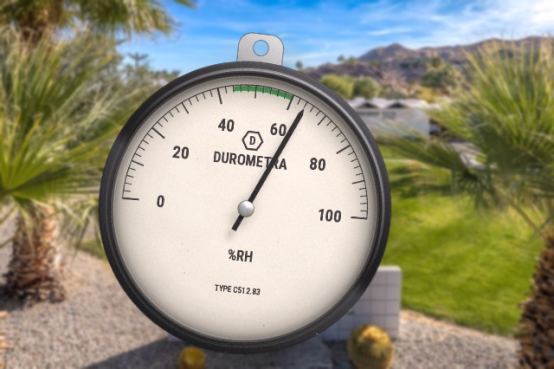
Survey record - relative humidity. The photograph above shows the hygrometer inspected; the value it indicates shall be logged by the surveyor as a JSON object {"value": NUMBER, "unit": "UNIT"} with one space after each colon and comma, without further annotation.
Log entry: {"value": 64, "unit": "%"}
